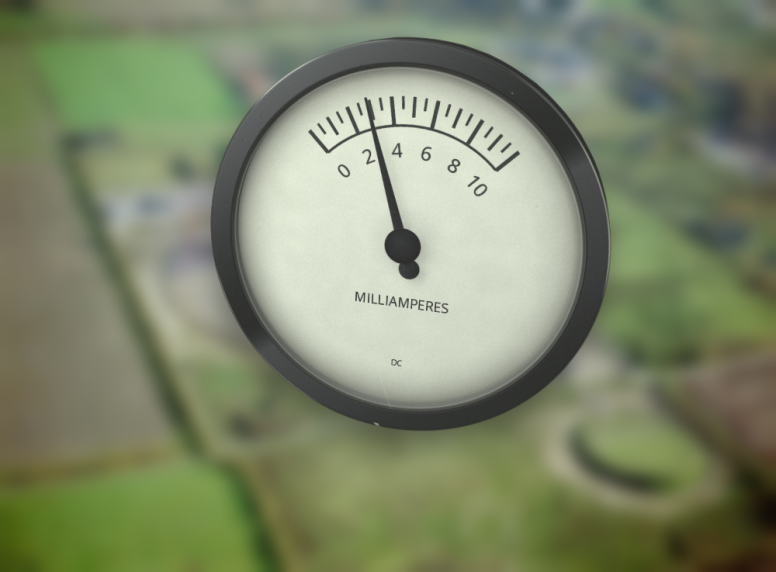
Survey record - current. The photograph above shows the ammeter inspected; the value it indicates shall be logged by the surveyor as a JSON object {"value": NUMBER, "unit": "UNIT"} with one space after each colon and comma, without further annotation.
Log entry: {"value": 3, "unit": "mA"}
